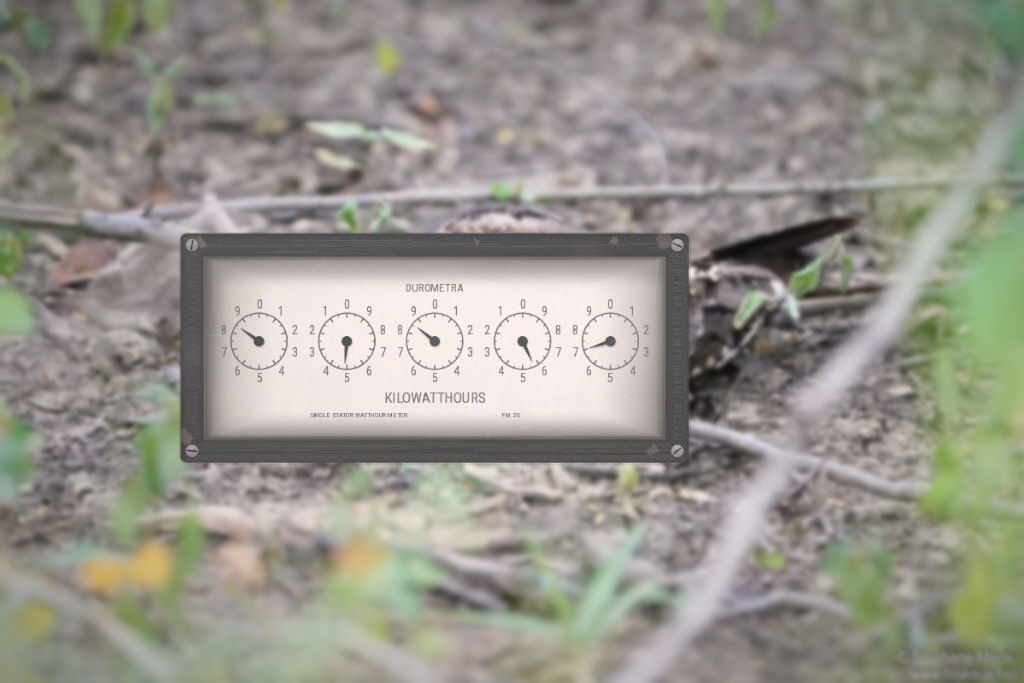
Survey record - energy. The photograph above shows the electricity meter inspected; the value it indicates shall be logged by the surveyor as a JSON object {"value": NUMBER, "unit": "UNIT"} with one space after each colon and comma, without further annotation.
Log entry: {"value": 84857, "unit": "kWh"}
